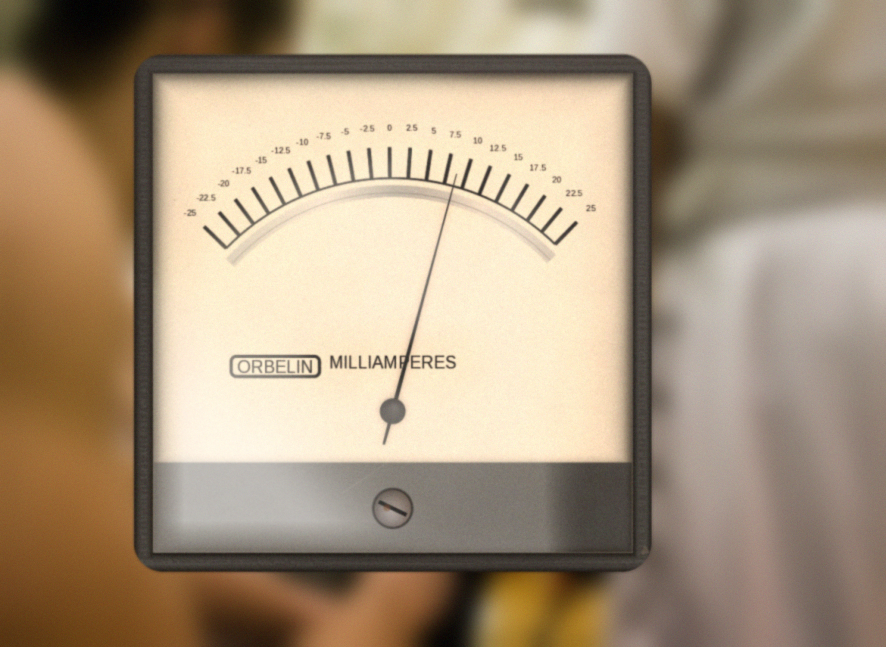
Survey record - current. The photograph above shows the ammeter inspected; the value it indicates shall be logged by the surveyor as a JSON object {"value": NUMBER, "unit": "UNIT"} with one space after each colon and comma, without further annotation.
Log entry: {"value": 8.75, "unit": "mA"}
